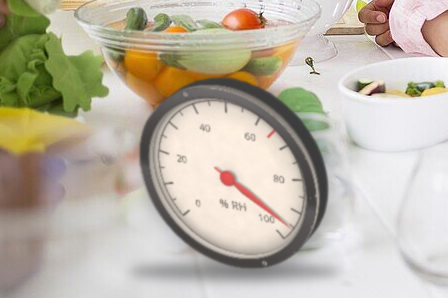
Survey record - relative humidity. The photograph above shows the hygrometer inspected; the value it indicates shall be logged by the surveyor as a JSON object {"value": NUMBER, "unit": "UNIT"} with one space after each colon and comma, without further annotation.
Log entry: {"value": 95, "unit": "%"}
